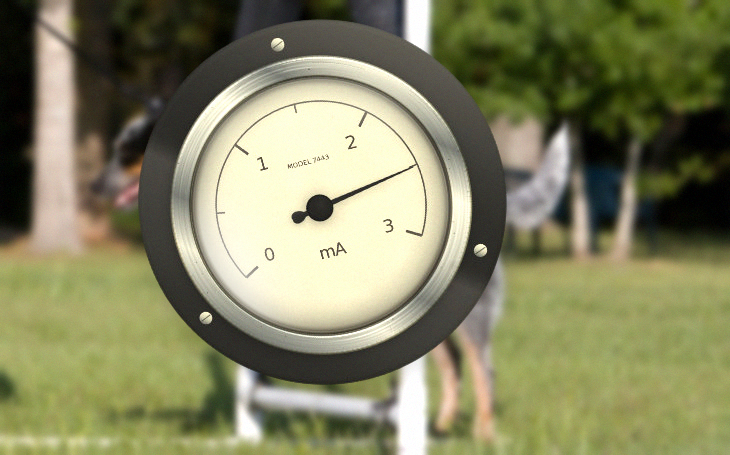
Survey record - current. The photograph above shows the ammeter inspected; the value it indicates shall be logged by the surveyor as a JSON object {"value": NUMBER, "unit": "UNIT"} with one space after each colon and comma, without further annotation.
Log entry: {"value": 2.5, "unit": "mA"}
